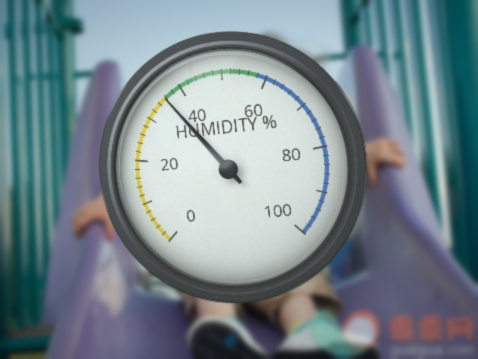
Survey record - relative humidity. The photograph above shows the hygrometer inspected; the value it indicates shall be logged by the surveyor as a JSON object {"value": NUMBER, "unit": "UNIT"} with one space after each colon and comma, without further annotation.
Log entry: {"value": 36, "unit": "%"}
